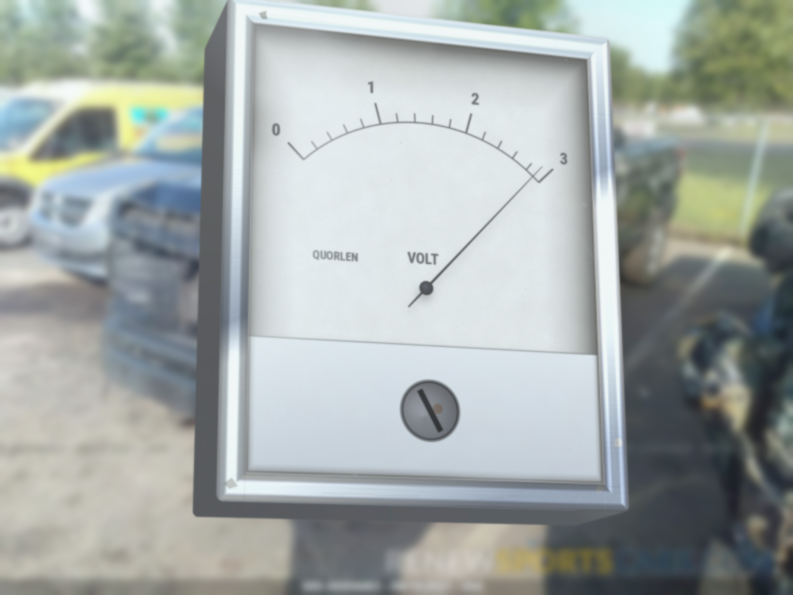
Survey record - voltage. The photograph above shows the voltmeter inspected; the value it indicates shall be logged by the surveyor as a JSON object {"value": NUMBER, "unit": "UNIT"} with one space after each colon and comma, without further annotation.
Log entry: {"value": 2.9, "unit": "V"}
